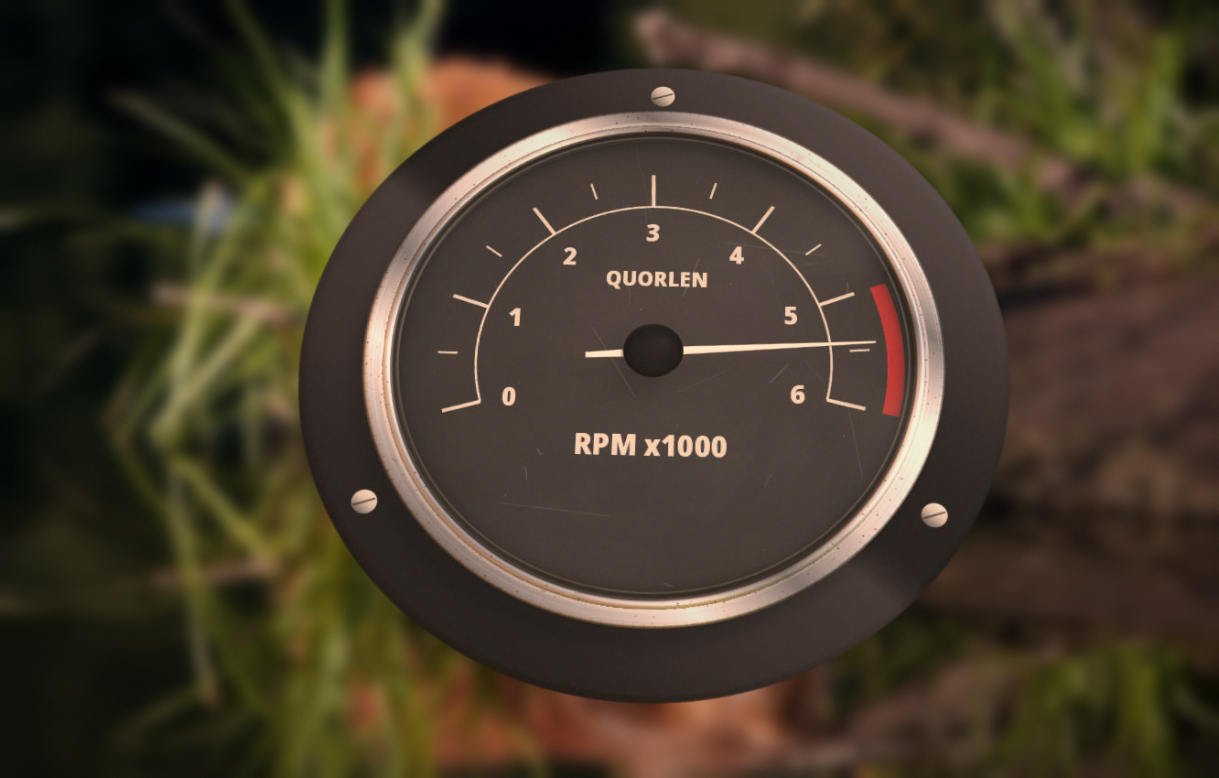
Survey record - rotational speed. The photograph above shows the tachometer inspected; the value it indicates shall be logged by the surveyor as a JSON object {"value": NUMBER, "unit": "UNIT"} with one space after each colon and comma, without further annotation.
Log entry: {"value": 5500, "unit": "rpm"}
